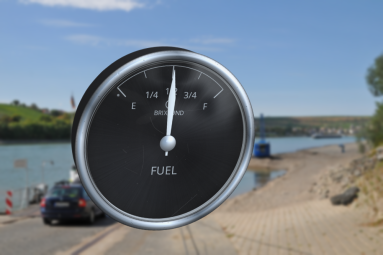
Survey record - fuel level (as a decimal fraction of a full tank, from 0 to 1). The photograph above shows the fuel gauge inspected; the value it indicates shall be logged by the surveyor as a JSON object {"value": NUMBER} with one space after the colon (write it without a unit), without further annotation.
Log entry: {"value": 0.5}
